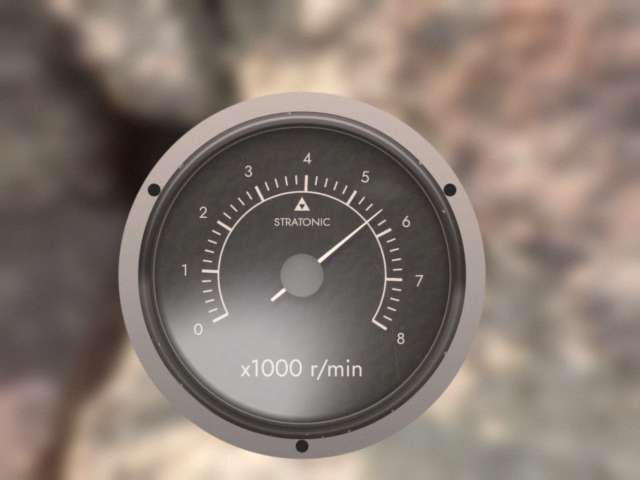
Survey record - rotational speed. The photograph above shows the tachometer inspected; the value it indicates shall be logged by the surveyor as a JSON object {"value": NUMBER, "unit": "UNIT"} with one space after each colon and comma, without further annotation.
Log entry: {"value": 5600, "unit": "rpm"}
